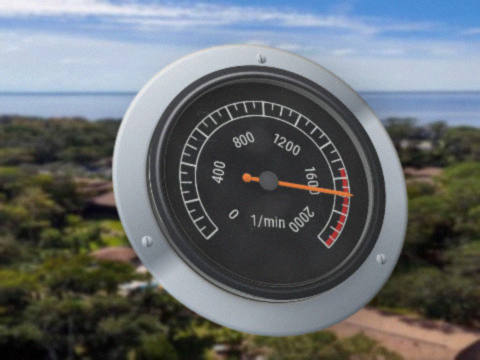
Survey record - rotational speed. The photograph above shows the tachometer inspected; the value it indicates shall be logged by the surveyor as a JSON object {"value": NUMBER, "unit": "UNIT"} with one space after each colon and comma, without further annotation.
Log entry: {"value": 1700, "unit": "rpm"}
